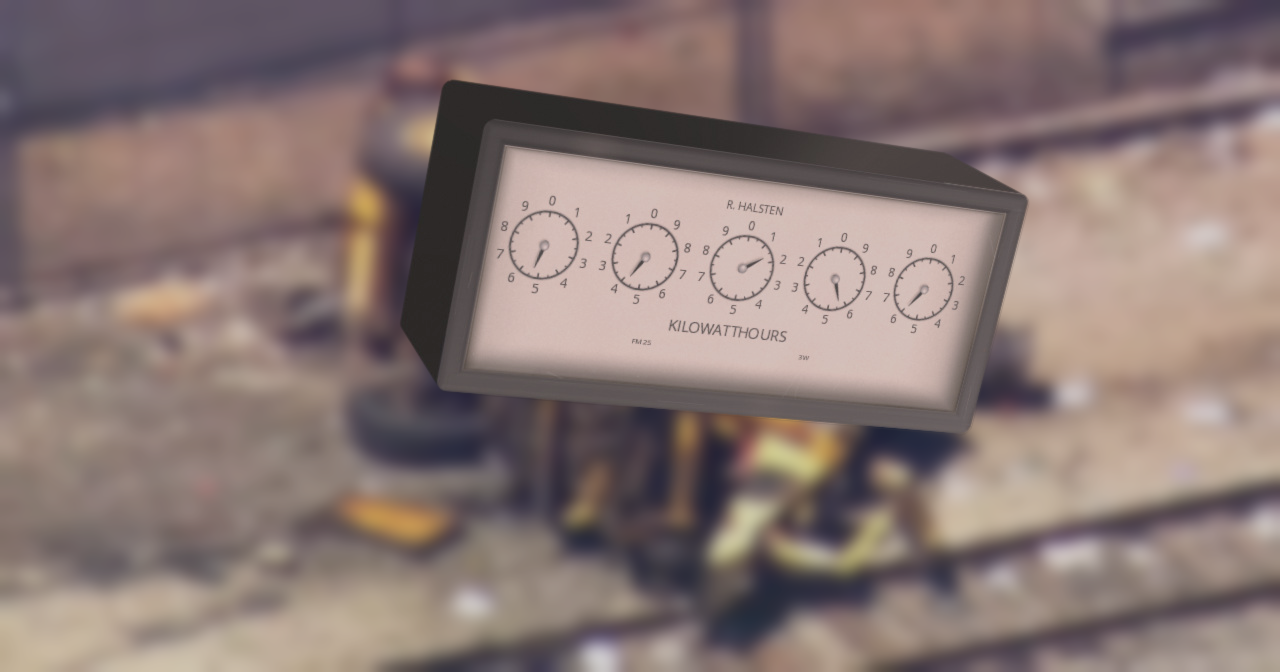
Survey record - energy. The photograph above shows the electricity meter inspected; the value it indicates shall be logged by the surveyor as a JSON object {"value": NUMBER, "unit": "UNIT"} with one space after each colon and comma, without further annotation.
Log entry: {"value": 54156, "unit": "kWh"}
